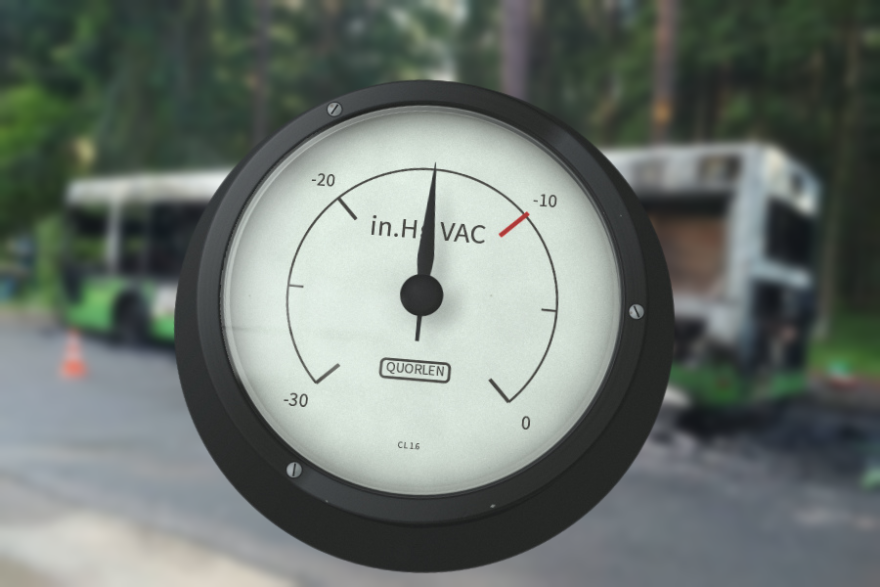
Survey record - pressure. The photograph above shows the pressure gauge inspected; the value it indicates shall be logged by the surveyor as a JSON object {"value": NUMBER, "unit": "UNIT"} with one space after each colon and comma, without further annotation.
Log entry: {"value": -15, "unit": "inHg"}
